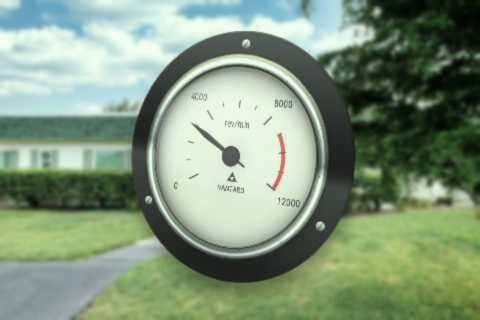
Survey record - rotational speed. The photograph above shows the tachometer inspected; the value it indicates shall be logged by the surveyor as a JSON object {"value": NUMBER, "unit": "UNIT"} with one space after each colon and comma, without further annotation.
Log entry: {"value": 3000, "unit": "rpm"}
